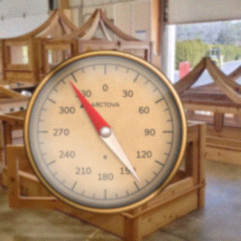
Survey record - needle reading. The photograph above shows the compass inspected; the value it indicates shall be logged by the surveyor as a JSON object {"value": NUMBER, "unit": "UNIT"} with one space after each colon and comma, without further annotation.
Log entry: {"value": 325, "unit": "°"}
